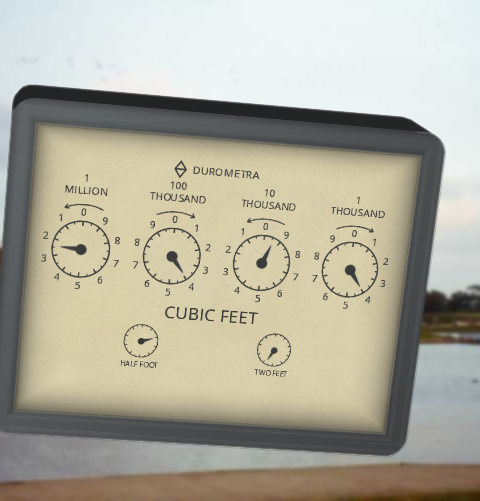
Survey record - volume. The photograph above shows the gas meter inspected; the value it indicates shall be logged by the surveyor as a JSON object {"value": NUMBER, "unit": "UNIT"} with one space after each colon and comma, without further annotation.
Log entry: {"value": 239400, "unit": "ft³"}
